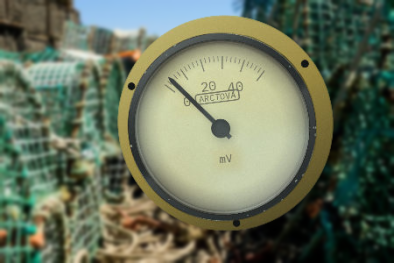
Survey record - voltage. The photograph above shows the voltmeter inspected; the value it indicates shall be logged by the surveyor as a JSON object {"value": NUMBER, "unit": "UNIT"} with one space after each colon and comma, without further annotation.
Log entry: {"value": 4, "unit": "mV"}
